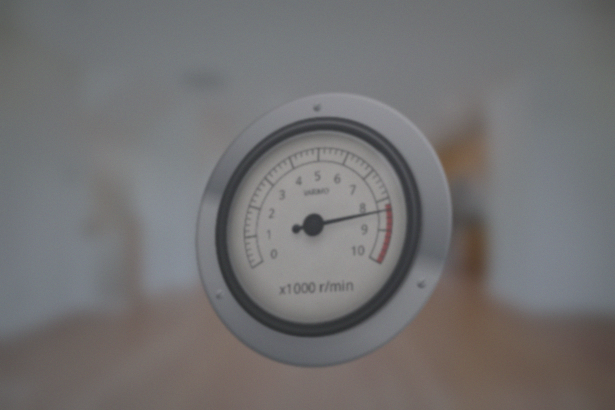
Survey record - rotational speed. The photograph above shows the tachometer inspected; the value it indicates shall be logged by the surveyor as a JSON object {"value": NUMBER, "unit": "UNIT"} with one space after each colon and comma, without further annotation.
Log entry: {"value": 8400, "unit": "rpm"}
